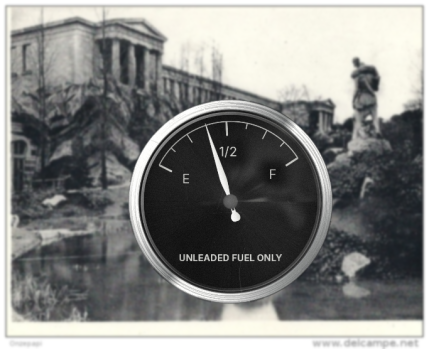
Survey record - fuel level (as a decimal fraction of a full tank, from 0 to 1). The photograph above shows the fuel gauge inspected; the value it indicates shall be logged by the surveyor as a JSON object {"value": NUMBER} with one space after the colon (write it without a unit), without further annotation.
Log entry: {"value": 0.375}
